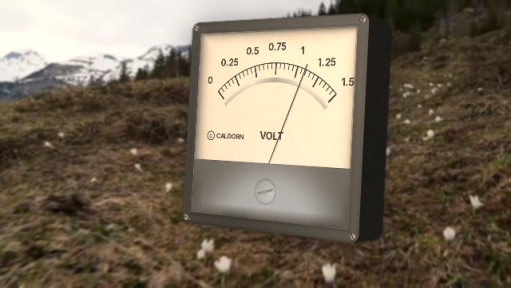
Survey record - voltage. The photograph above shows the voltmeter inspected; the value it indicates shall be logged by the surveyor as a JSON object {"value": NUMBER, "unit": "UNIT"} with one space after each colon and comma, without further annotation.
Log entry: {"value": 1.1, "unit": "V"}
